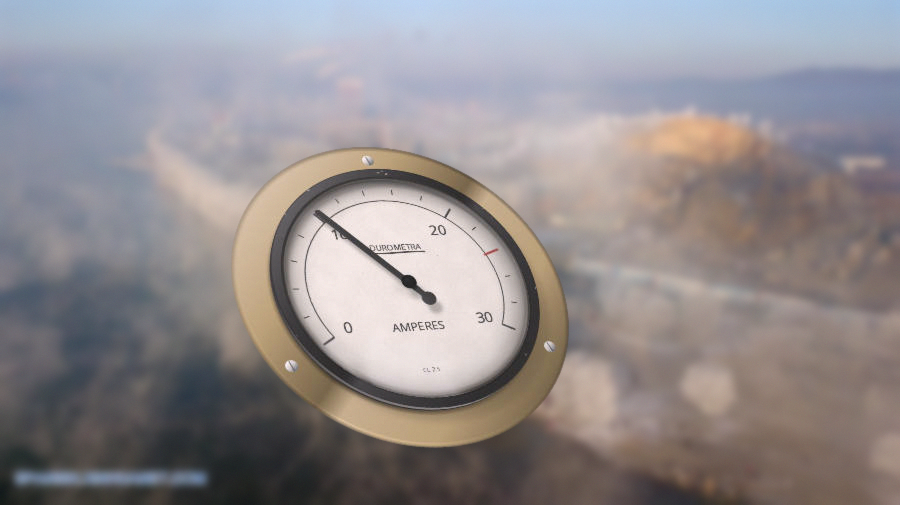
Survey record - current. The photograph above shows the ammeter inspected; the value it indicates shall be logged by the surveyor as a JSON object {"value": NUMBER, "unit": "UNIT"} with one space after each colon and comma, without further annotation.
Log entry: {"value": 10, "unit": "A"}
